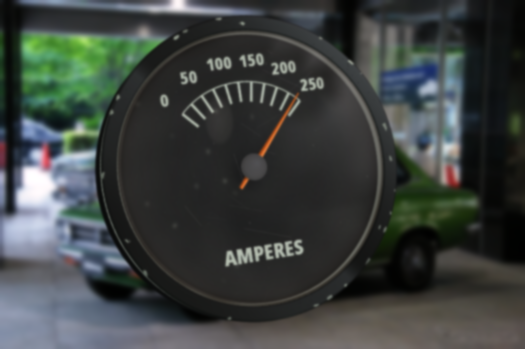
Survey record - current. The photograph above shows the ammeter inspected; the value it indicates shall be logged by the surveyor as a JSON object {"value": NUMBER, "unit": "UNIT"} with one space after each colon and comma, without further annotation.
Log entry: {"value": 237.5, "unit": "A"}
